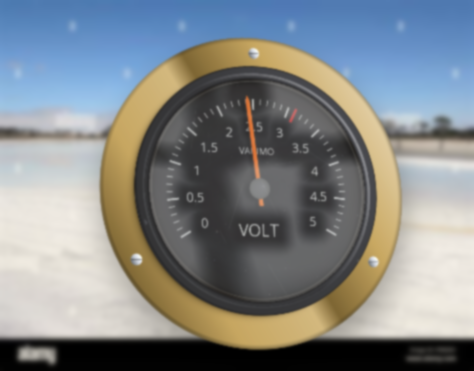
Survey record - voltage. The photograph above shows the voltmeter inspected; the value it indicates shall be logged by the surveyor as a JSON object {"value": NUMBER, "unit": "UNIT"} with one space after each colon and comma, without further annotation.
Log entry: {"value": 2.4, "unit": "V"}
